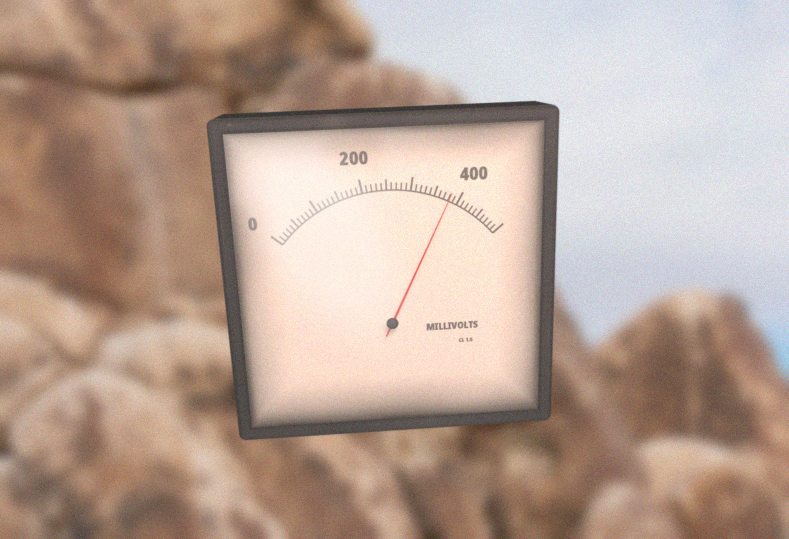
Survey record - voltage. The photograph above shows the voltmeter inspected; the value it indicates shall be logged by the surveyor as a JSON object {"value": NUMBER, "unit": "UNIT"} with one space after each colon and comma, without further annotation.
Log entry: {"value": 380, "unit": "mV"}
